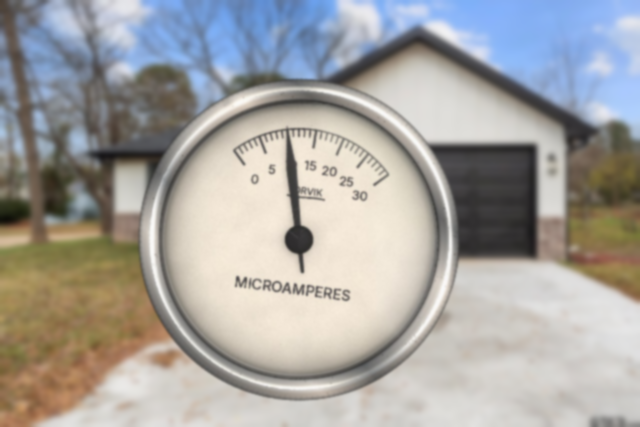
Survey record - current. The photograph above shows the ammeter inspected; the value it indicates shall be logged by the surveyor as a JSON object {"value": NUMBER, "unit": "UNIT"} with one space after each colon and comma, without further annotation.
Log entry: {"value": 10, "unit": "µA"}
